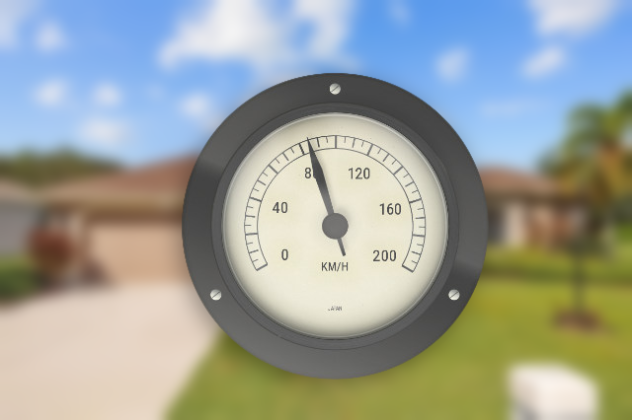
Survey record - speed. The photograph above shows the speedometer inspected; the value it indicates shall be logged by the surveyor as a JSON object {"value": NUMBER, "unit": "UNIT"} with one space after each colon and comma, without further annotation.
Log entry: {"value": 85, "unit": "km/h"}
